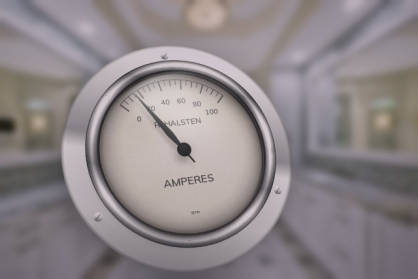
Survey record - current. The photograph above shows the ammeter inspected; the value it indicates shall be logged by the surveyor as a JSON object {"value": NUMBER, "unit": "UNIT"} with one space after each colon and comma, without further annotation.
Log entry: {"value": 15, "unit": "A"}
